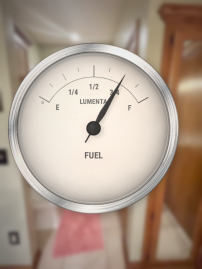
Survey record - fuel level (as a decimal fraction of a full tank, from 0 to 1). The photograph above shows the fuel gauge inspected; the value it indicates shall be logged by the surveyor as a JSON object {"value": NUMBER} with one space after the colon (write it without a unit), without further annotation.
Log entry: {"value": 0.75}
